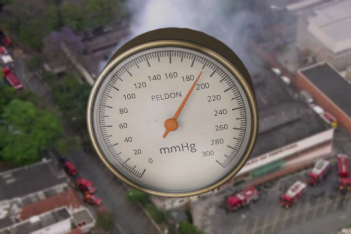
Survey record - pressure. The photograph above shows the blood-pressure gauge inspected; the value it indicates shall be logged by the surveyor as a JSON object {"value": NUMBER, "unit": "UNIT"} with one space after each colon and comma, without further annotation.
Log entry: {"value": 190, "unit": "mmHg"}
